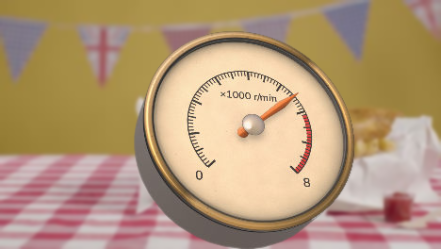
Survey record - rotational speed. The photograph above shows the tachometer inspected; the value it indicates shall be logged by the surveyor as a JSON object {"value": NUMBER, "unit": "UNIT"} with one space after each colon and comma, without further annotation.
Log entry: {"value": 5500, "unit": "rpm"}
